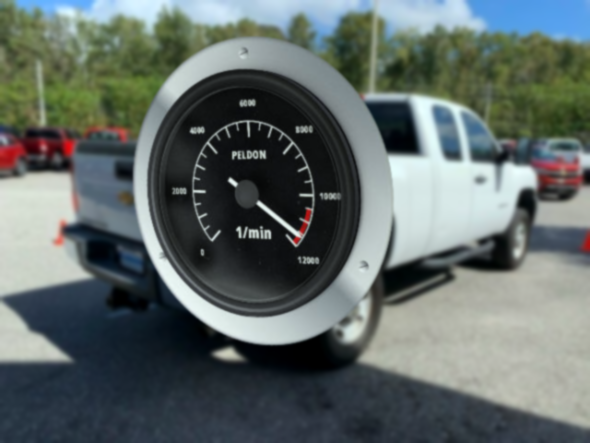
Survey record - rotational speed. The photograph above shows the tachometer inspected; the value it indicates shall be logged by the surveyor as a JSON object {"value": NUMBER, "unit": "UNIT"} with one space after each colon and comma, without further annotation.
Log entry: {"value": 11500, "unit": "rpm"}
